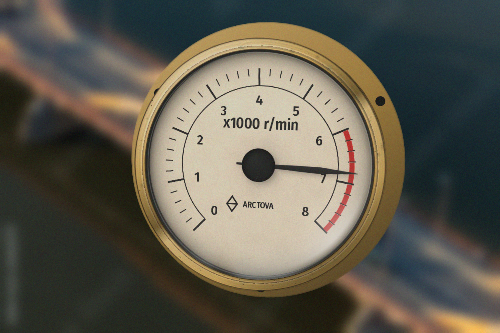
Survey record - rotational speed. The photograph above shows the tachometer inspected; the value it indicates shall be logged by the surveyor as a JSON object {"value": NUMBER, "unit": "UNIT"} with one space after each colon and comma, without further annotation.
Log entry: {"value": 6800, "unit": "rpm"}
